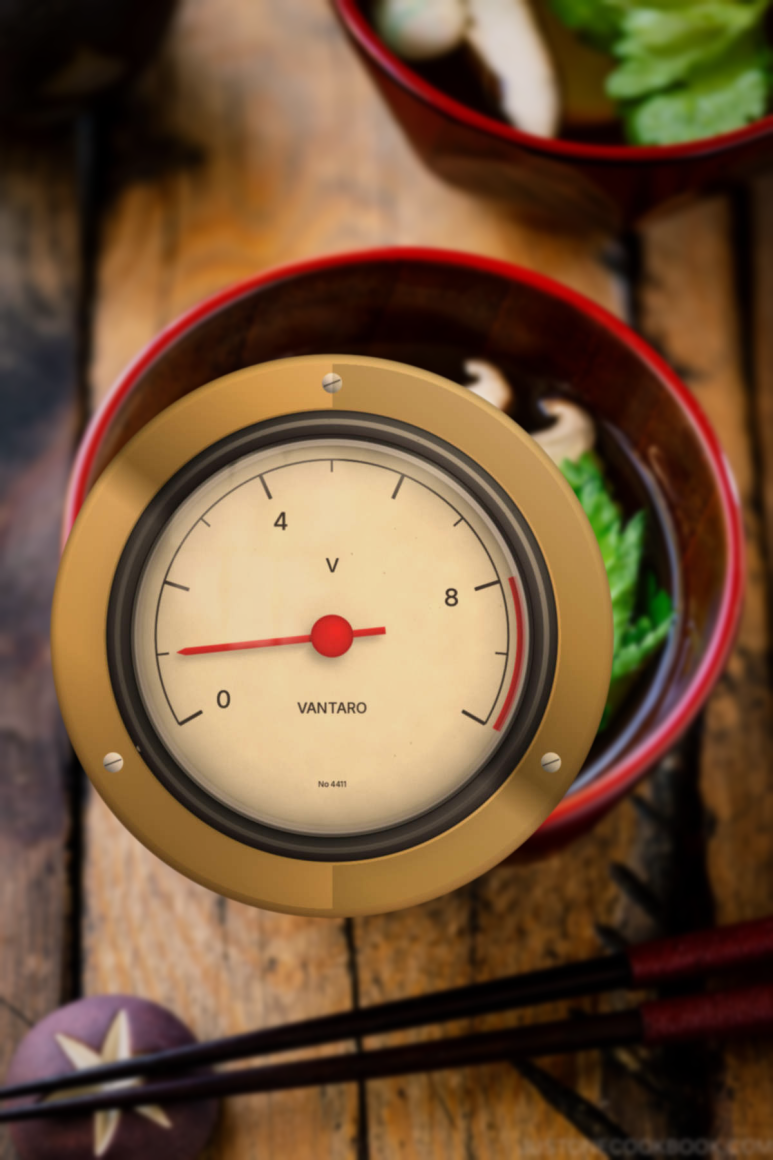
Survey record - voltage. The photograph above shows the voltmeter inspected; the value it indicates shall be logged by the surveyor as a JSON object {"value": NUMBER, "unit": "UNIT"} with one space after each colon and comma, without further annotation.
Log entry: {"value": 1, "unit": "V"}
